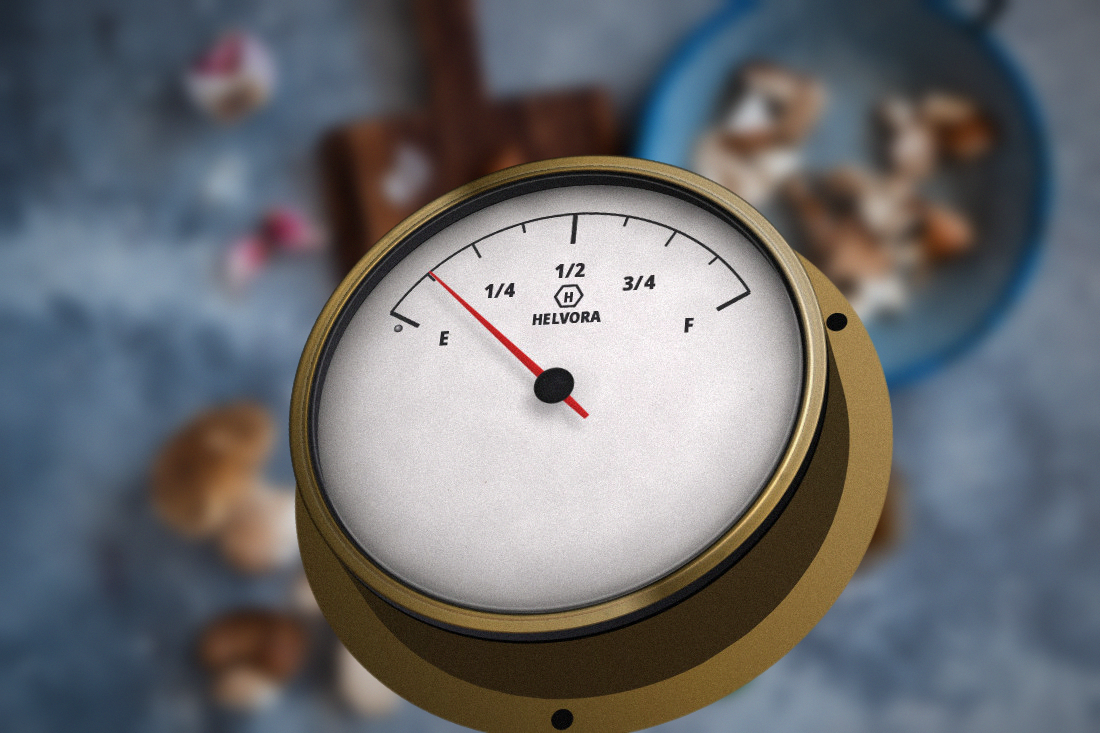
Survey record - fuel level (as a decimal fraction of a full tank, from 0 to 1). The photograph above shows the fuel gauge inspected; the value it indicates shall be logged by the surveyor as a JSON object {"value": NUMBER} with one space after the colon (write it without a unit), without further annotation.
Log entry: {"value": 0.125}
